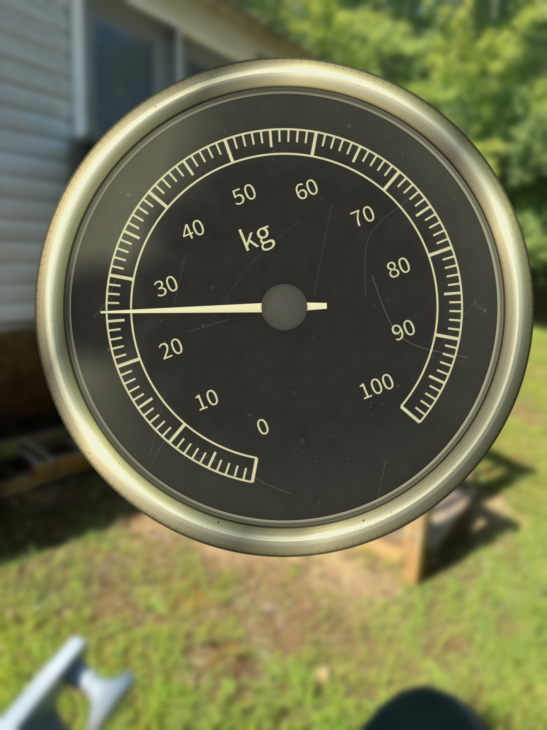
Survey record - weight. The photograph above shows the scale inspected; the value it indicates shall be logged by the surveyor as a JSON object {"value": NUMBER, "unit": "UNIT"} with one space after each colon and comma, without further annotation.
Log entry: {"value": 26, "unit": "kg"}
